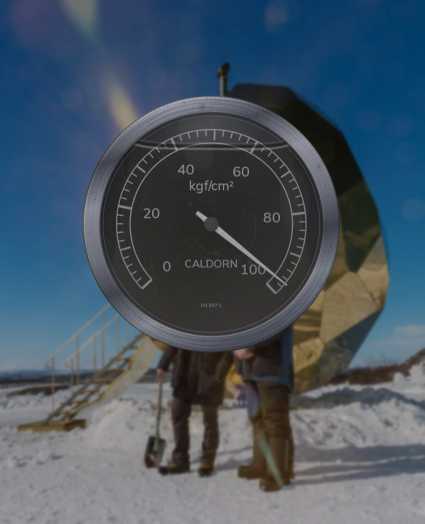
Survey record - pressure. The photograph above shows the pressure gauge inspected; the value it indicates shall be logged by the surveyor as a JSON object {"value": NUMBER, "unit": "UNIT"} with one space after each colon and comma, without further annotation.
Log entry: {"value": 97, "unit": "kg/cm²"}
